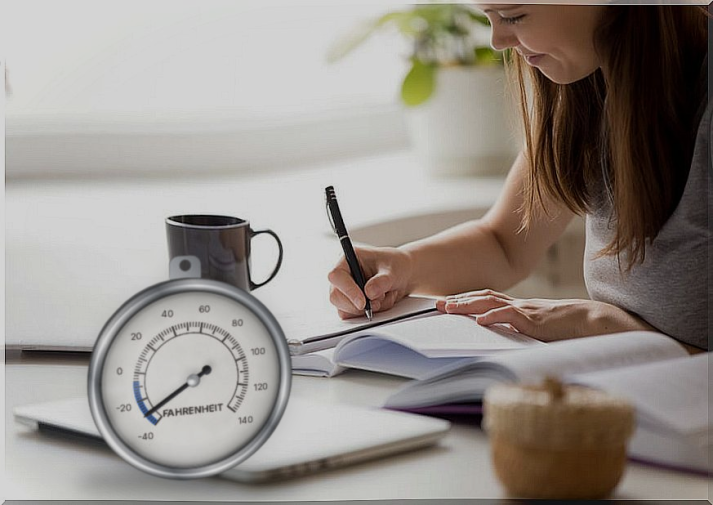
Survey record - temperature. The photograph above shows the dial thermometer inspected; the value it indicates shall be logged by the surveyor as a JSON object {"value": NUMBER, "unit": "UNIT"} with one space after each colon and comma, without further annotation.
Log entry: {"value": -30, "unit": "°F"}
